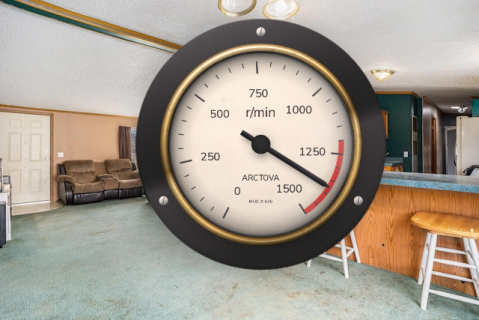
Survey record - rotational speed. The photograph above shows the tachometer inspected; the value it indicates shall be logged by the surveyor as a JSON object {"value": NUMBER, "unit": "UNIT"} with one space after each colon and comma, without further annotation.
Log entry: {"value": 1375, "unit": "rpm"}
